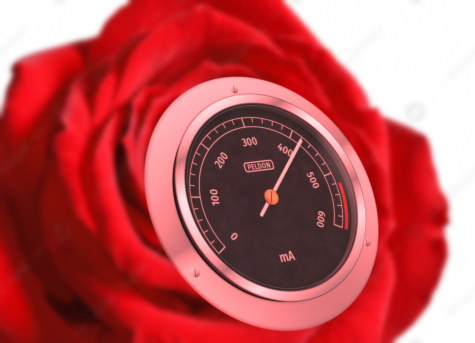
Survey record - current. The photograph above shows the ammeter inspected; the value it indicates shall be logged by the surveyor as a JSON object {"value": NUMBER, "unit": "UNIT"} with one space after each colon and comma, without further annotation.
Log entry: {"value": 420, "unit": "mA"}
